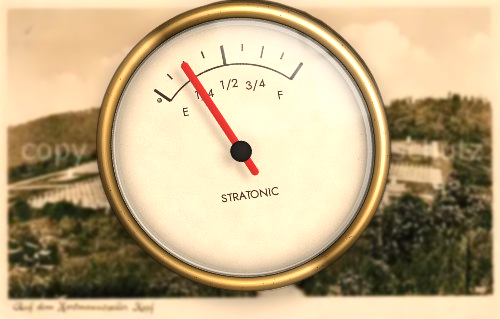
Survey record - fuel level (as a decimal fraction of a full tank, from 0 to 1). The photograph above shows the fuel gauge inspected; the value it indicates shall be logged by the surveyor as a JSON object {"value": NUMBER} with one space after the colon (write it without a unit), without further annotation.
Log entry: {"value": 0.25}
